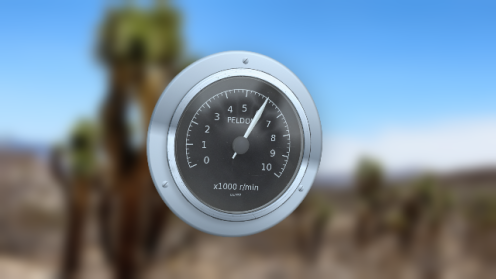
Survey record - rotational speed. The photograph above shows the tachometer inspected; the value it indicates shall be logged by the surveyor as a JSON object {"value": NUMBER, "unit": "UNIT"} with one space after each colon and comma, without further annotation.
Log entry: {"value": 6000, "unit": "rpm"}
